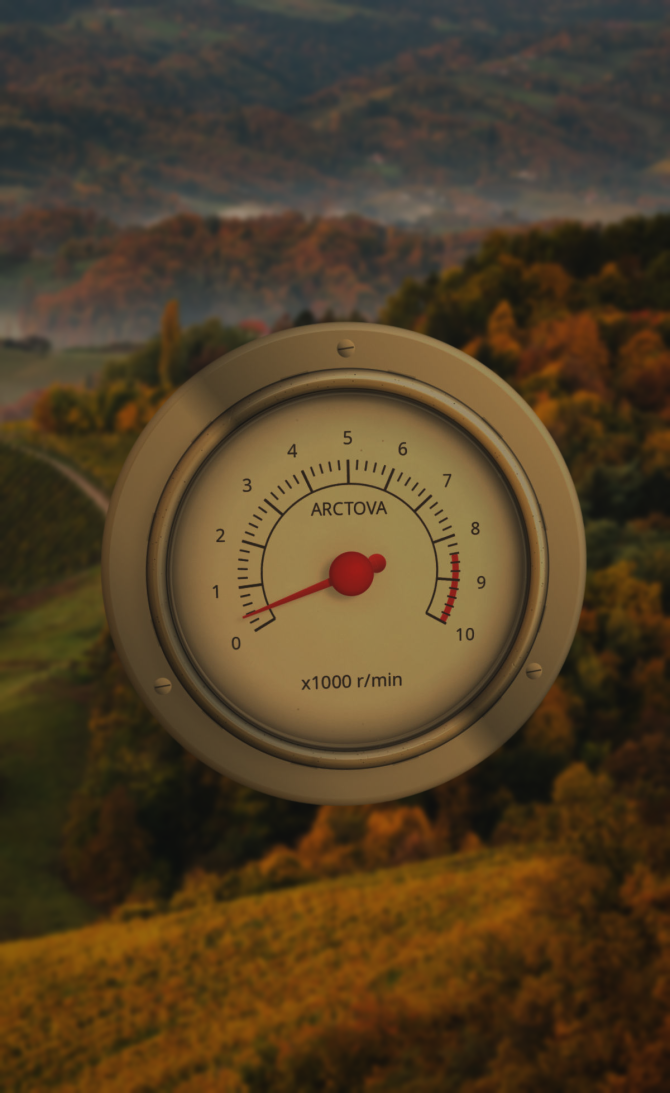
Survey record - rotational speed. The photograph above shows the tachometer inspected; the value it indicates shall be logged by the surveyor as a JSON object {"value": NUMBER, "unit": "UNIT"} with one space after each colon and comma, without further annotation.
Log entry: {"value": 400, "unit": "rpm"}
